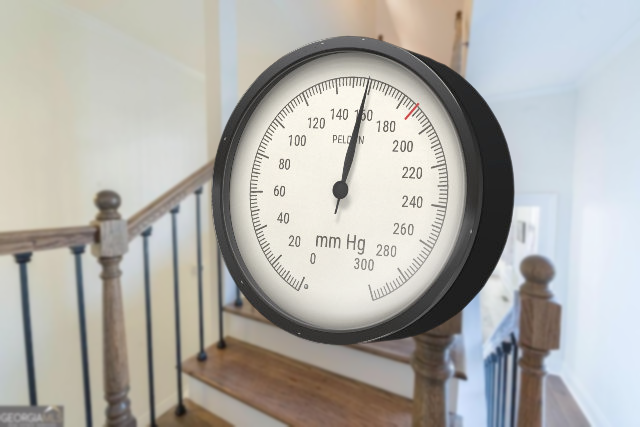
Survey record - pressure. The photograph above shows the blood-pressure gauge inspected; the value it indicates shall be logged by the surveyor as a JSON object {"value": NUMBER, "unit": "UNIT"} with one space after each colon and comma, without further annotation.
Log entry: {"value": 160, "unit": "mmHg"}
